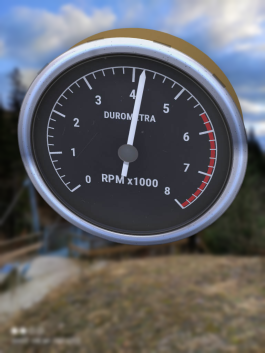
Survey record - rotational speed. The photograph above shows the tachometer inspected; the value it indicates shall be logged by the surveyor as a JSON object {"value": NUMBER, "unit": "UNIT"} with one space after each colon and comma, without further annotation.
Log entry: {"value": 4200, "unit": "rpm"}
